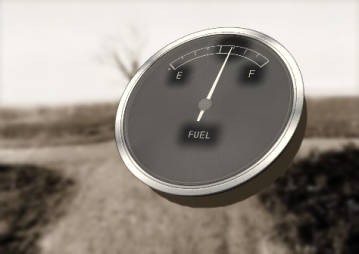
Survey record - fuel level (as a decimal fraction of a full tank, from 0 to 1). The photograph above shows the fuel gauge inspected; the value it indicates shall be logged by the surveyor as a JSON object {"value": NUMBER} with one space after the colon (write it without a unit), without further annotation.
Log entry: {"value": 0.625}
